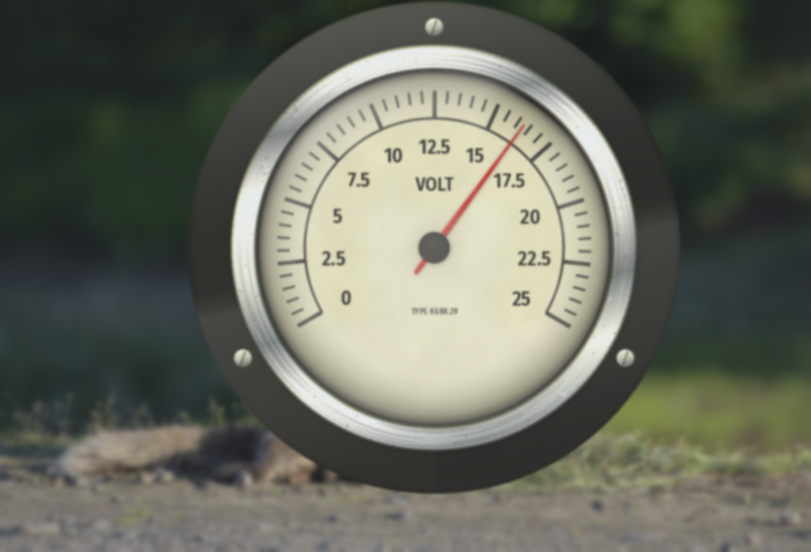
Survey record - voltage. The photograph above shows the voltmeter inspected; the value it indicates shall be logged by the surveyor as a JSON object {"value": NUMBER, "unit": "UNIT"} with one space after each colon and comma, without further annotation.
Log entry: {"value": 16.25, "unit": "V"}
